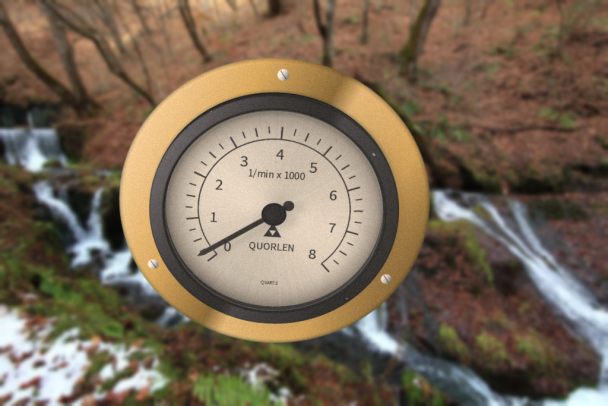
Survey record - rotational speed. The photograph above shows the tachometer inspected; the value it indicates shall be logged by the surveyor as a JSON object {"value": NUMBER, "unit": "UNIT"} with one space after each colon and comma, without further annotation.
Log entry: {"value": 250, "unit": "rpm"}
